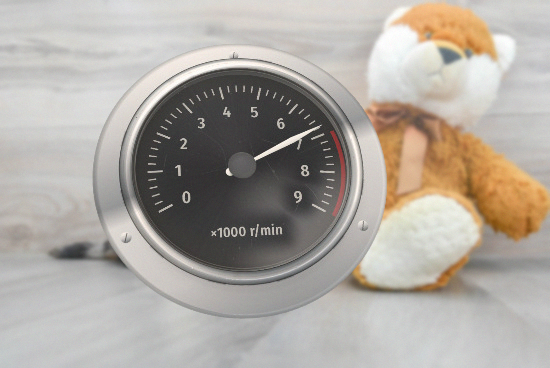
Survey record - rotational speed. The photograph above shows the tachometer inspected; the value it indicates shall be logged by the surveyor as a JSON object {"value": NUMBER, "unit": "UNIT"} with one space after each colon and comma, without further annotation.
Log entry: {"value": 6800, "unit": "rpm"}
